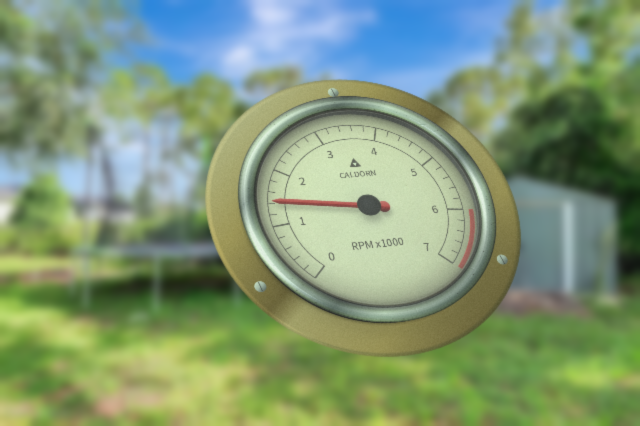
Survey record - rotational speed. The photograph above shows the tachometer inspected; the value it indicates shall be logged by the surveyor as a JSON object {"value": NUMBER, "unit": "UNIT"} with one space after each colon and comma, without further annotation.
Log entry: {"value": 1400, "unit": "rpm"}
